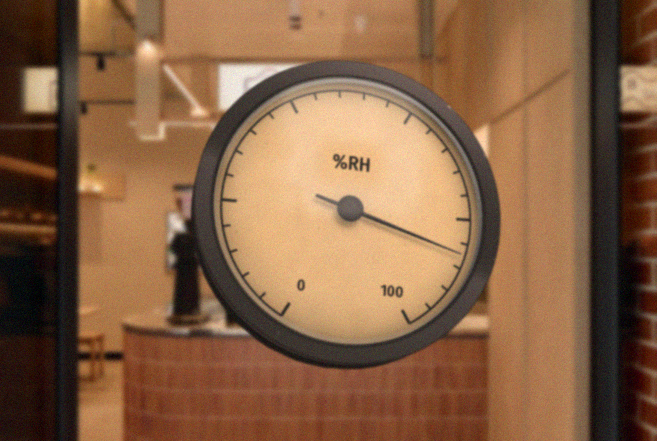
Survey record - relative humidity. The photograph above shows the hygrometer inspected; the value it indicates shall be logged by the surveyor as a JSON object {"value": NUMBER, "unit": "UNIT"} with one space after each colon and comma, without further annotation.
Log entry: {"value": 86, "unit": "%"}
